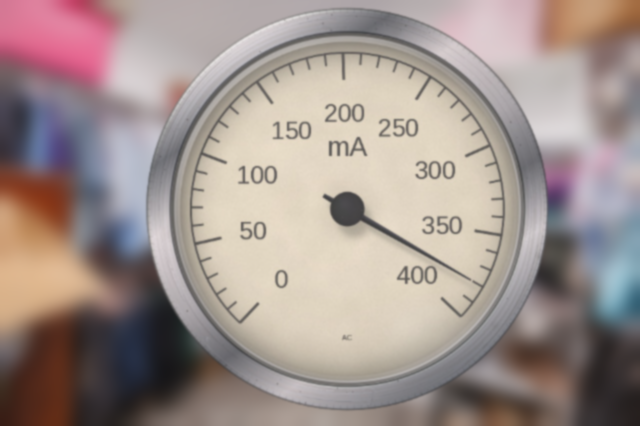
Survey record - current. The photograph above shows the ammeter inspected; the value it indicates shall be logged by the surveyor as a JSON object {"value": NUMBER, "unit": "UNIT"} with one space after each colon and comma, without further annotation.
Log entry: {"value": 380, "unit": "mA"}
